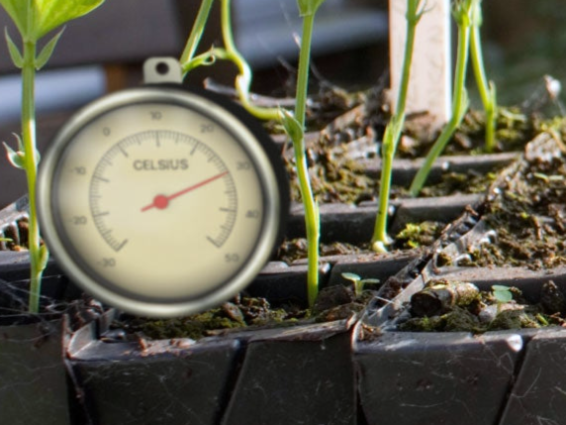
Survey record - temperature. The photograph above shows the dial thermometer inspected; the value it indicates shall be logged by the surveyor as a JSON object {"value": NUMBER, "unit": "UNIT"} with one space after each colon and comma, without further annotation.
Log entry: {"value": 30, "unit": "°C"}
